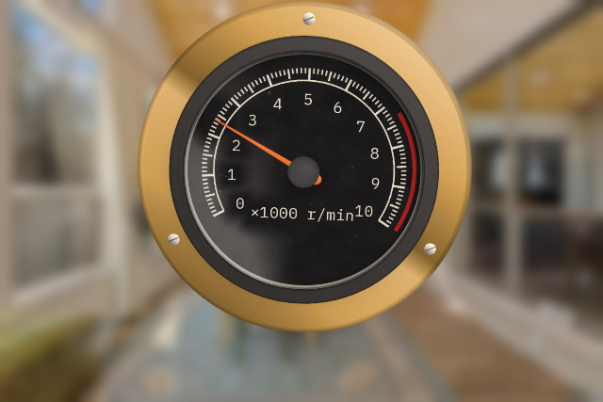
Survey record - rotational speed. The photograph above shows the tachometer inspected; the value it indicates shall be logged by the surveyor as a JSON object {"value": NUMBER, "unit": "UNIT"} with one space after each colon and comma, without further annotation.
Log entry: {"value": 2400, "unit": "rpm"}
